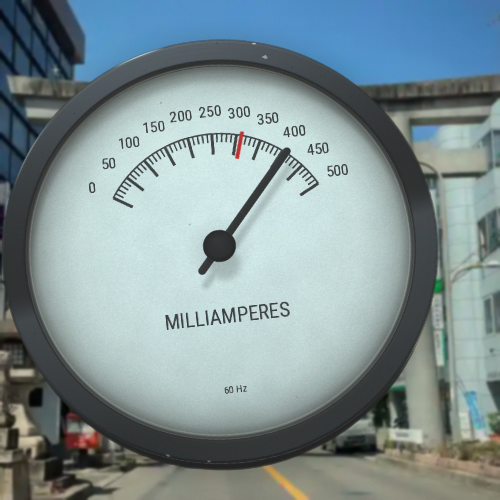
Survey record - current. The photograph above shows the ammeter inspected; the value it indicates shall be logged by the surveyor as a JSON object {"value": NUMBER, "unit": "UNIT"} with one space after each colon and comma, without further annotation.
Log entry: {"value": 410, "unit": "mA"}
